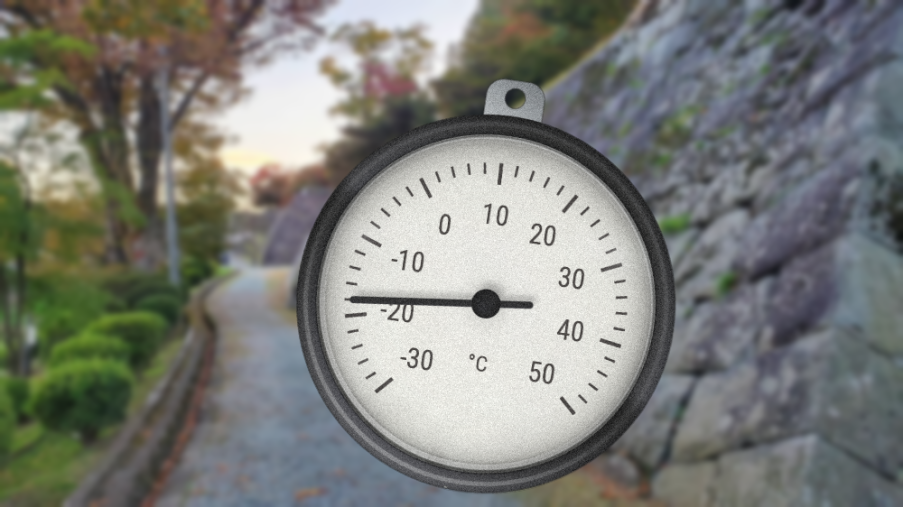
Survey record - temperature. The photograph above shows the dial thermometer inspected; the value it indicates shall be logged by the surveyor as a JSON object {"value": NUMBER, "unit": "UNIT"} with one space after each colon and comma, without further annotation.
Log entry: {"value": -18, "unit": "°C"}
